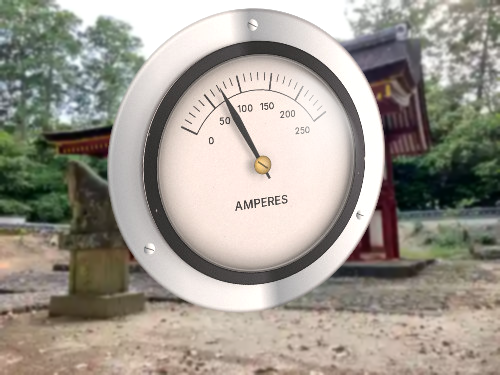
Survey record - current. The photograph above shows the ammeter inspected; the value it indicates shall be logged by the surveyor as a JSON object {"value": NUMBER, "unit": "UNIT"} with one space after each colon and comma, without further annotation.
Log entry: {"value": 70, "unit": "A"}
